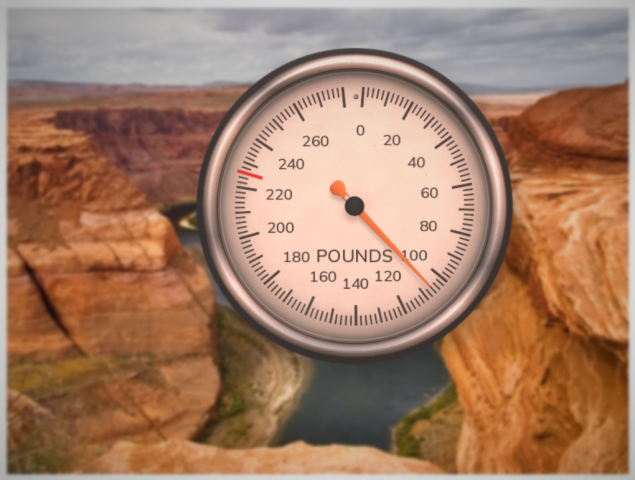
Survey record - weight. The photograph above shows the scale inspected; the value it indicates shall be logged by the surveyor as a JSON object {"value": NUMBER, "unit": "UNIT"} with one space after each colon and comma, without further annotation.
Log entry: {"value": 106, "unit": "lb"}
